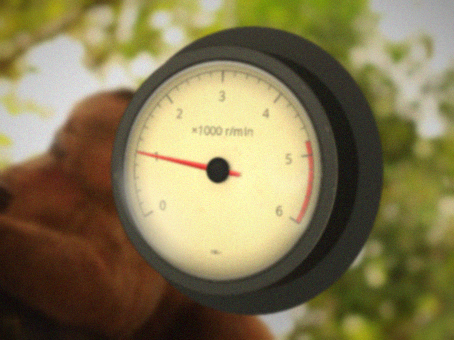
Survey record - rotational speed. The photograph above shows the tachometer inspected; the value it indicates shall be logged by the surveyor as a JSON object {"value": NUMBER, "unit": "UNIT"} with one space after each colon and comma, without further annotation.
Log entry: {"value": 1000, "unit": "rpm"}
